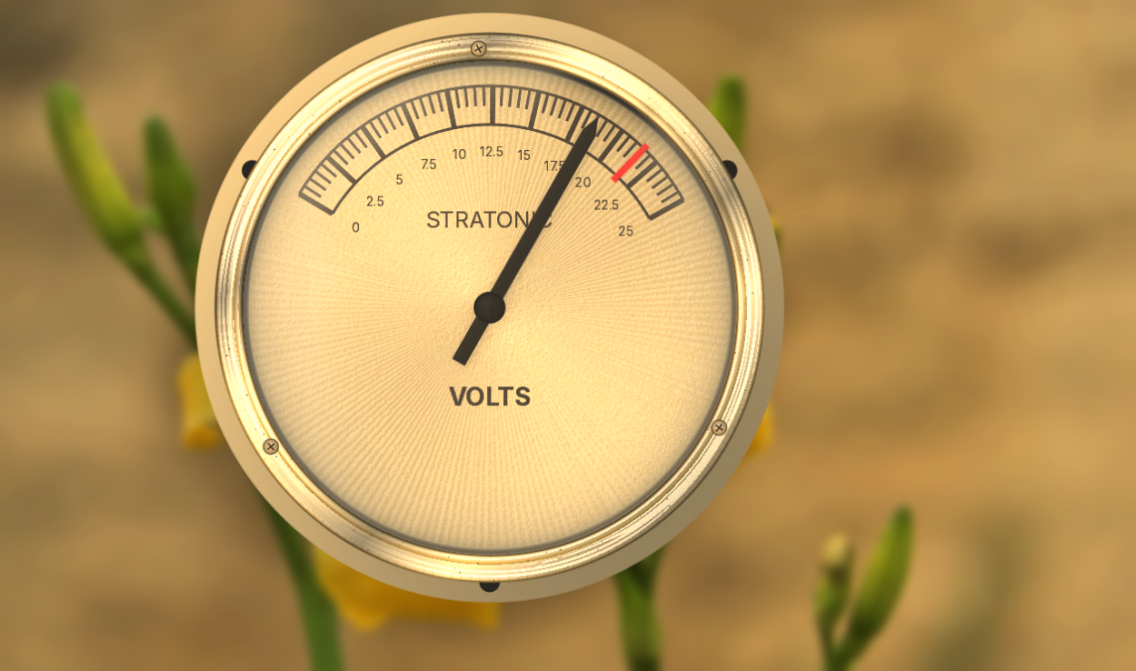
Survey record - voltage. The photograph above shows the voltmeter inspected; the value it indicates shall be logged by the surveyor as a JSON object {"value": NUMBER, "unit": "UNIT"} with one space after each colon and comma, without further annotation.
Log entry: {"value": 18.5, "unit": "V"}
